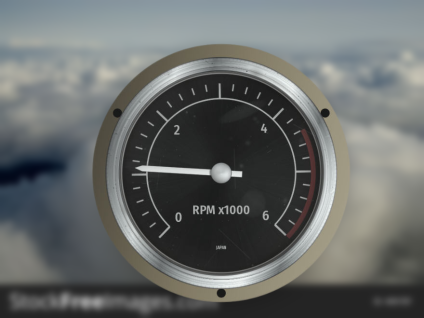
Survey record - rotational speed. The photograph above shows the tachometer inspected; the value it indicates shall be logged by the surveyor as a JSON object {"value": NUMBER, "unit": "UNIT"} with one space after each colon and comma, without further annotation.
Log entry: {"value": 1100, "unit": "rpm"}
